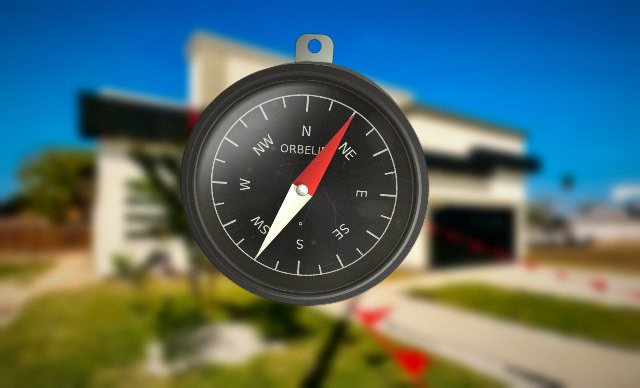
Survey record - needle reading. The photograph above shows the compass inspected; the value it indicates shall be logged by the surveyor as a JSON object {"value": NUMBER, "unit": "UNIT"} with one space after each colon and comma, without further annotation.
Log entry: {"value": 30, "unit": "°"}
